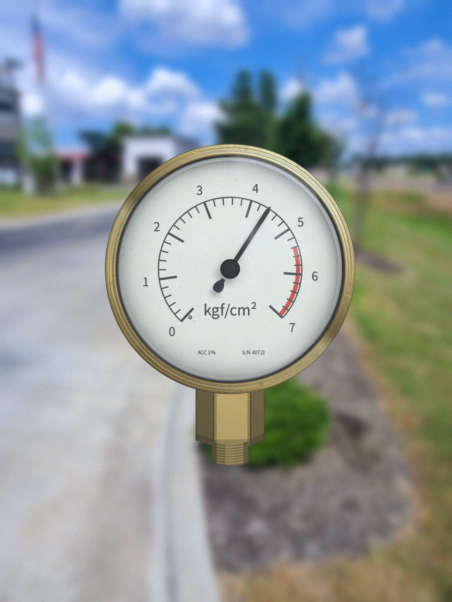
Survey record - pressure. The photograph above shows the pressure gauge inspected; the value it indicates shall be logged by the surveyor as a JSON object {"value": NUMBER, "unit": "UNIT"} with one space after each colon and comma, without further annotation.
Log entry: {"value": 4.4, "unit": "kg/cm²"}
